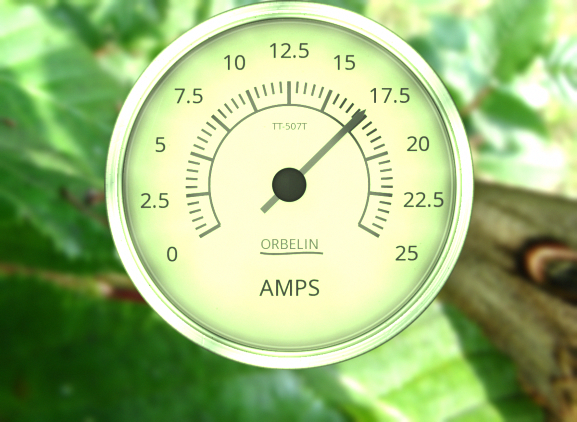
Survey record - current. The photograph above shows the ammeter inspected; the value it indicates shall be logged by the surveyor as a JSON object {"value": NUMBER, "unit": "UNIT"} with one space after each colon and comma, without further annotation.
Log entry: {"value": 17.25, "unit": "A"}
